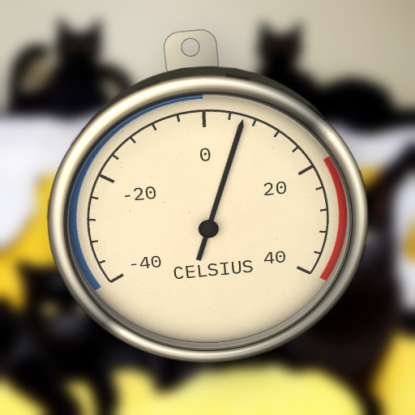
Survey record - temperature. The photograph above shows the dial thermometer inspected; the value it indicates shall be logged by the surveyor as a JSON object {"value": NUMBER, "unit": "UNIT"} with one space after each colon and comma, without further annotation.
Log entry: {"value": 6, "unit": "°C"}
